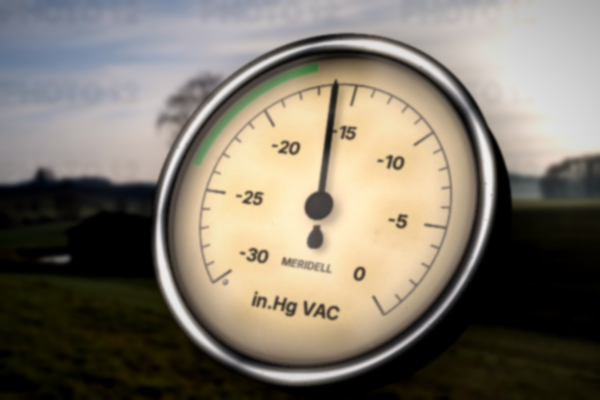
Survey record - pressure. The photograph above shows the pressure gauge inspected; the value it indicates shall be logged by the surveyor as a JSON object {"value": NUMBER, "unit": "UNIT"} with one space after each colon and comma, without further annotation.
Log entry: {"value": -16, "unit": "inHg"}
